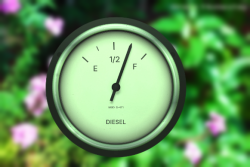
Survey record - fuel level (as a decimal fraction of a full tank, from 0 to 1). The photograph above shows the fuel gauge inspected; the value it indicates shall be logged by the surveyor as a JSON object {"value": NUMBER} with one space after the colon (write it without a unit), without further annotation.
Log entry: {"value": 0.75}
